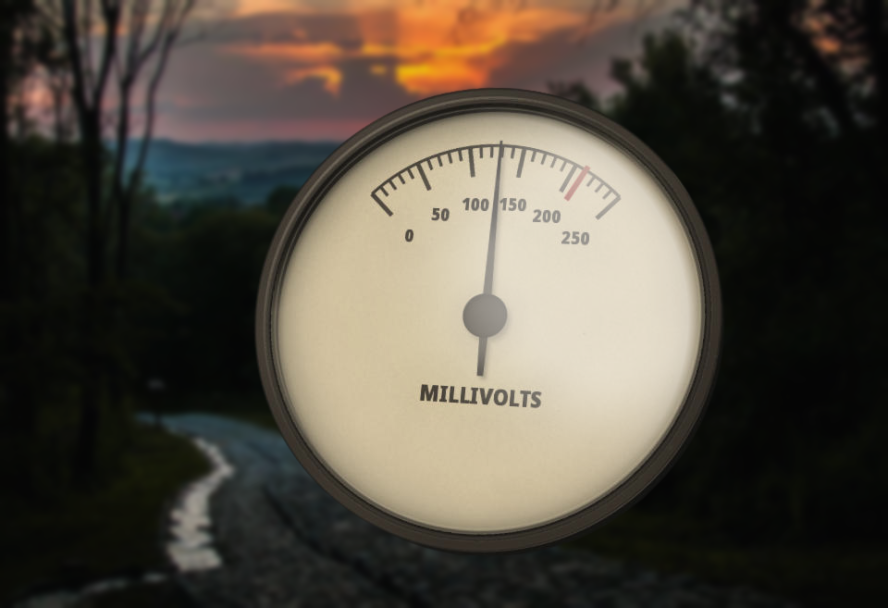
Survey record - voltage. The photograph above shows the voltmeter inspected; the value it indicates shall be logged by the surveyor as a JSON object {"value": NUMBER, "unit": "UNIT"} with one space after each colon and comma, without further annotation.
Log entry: {"value": 130, "unit": "mV"}
